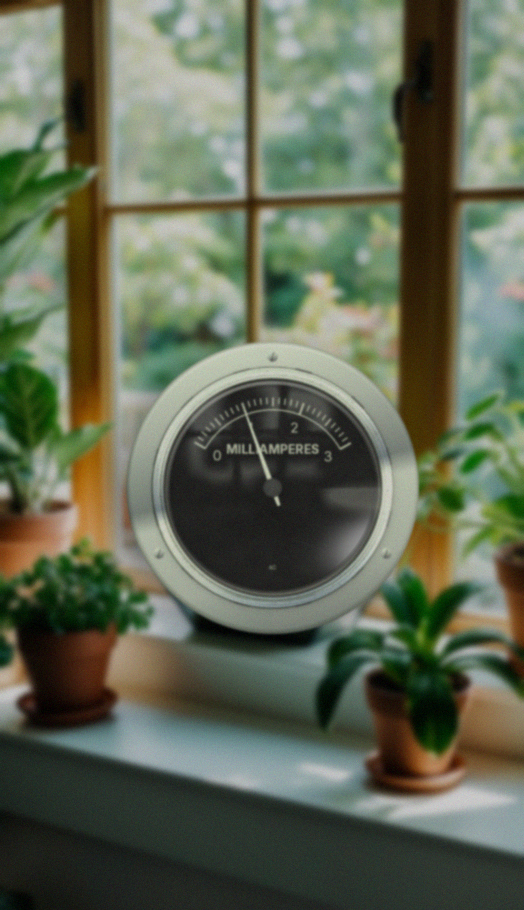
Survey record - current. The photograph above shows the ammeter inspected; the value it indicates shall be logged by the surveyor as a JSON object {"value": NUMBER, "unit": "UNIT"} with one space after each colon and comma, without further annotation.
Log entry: {"value": 1, "unit": "mA"}
